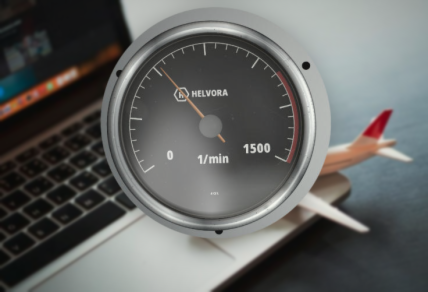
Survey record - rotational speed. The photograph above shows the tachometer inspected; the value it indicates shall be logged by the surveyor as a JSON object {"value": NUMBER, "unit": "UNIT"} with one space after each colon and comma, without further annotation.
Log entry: {"value": 525, "unit": "rpm"}
